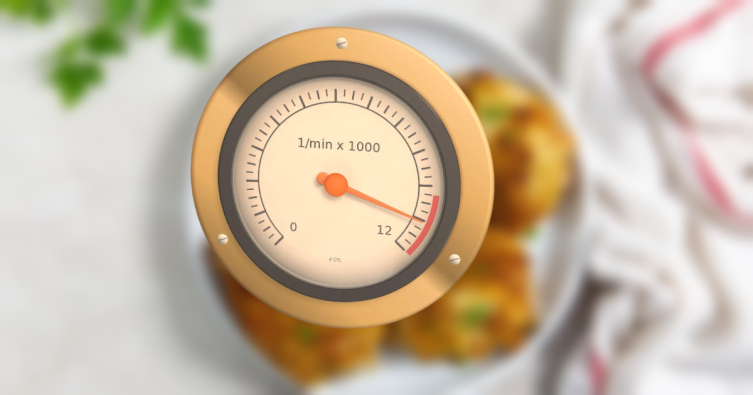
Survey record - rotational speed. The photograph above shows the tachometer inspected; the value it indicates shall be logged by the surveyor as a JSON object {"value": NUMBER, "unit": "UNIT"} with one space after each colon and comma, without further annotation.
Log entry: {"value": 11000, "unit": "rpm"}
